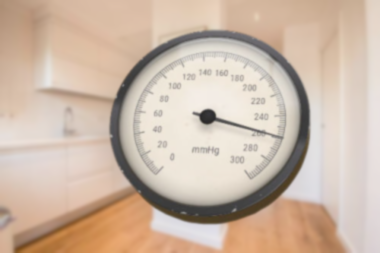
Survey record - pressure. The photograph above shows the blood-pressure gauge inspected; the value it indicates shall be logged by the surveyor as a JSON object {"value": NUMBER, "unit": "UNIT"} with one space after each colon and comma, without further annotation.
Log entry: {"value": 260, "unit": "mmHg"}
